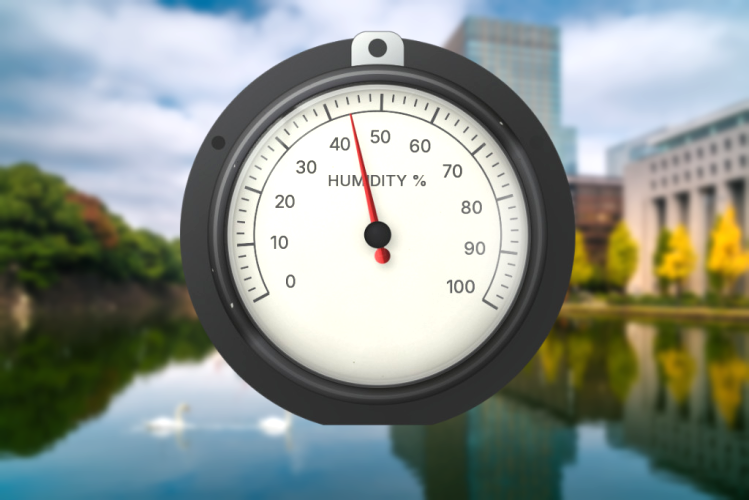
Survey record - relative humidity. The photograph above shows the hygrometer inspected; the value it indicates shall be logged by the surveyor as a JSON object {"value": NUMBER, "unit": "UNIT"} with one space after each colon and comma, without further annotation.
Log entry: {"value": 44, "unit": "%"}
